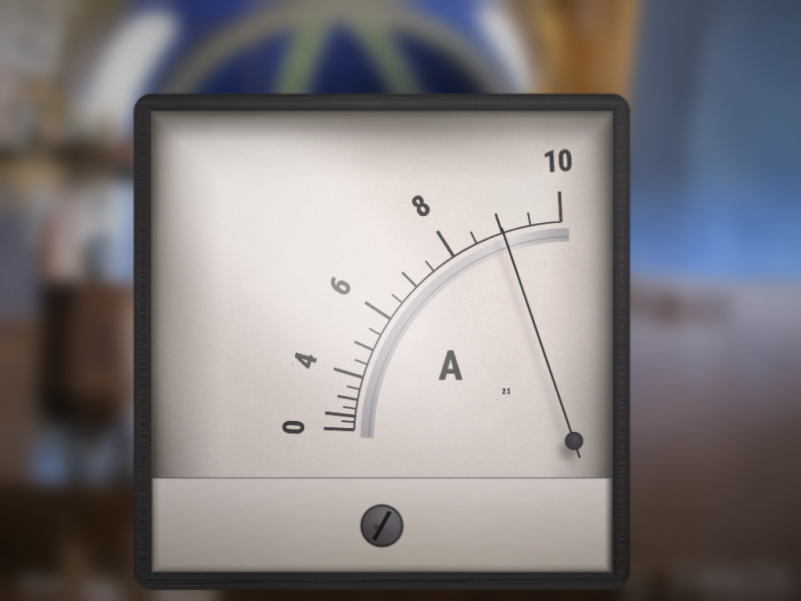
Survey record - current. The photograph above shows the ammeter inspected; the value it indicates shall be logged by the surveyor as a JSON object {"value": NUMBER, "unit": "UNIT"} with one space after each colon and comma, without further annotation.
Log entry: {"value": 9, "unit": "A"}
